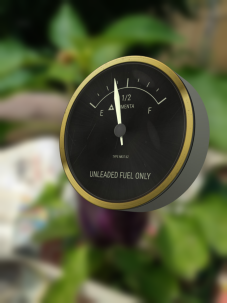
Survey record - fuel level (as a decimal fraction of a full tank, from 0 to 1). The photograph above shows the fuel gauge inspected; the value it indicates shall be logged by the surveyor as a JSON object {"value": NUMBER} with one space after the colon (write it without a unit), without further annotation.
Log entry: {"value": 0.375}
